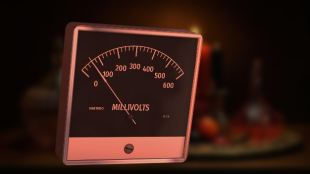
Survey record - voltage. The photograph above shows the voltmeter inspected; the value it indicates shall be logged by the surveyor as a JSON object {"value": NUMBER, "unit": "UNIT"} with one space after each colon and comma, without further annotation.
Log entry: {"value": 60, "unit": "mV"}
